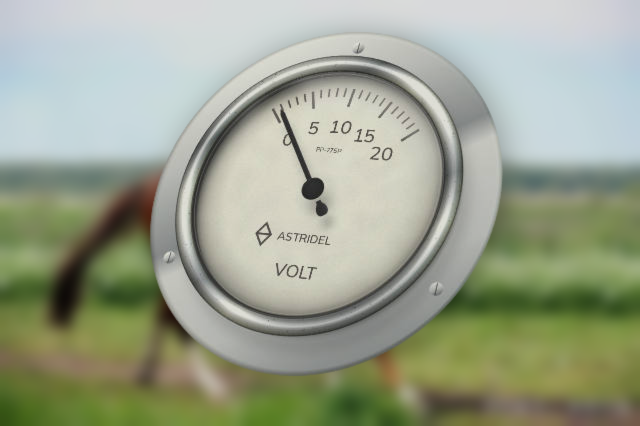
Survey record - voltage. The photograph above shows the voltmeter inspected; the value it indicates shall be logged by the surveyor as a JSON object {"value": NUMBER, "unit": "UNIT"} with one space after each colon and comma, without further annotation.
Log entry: {"value": 1, "unit": "V"}
